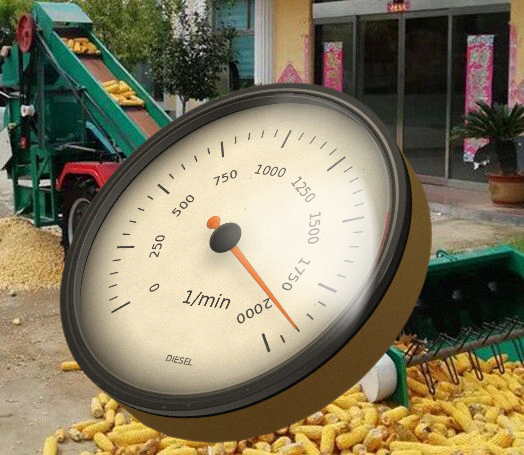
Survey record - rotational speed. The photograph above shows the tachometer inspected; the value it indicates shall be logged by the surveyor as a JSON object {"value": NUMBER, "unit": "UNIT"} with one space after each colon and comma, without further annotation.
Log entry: {"value": 1900, "unit": "rpm"}
